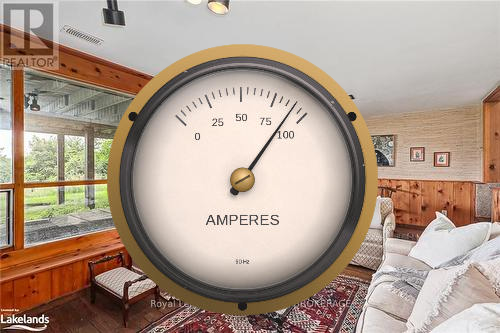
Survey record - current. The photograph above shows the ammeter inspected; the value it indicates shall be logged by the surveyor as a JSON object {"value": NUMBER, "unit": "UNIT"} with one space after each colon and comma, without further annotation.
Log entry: {"value": 90, "unit": "A"}
